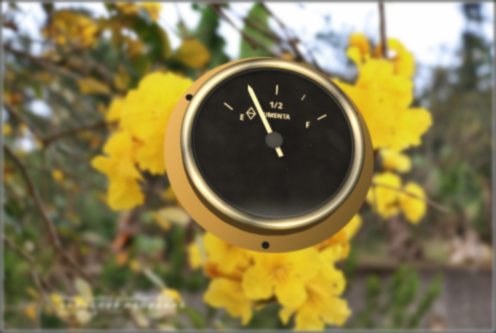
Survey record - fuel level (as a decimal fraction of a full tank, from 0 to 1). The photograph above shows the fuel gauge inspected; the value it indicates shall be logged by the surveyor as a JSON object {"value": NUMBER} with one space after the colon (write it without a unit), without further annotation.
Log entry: {"value": 0.25}
